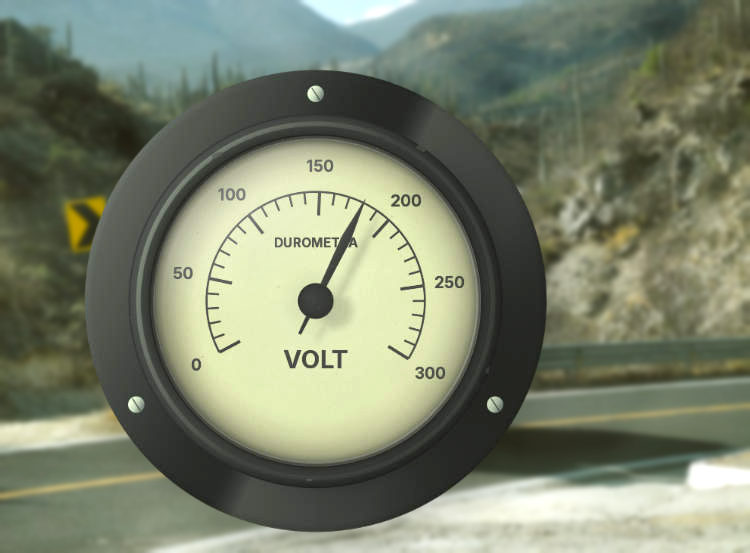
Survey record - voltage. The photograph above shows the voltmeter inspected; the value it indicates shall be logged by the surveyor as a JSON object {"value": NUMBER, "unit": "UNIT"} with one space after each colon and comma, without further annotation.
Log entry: {"value": 180, "unit": "V"}
